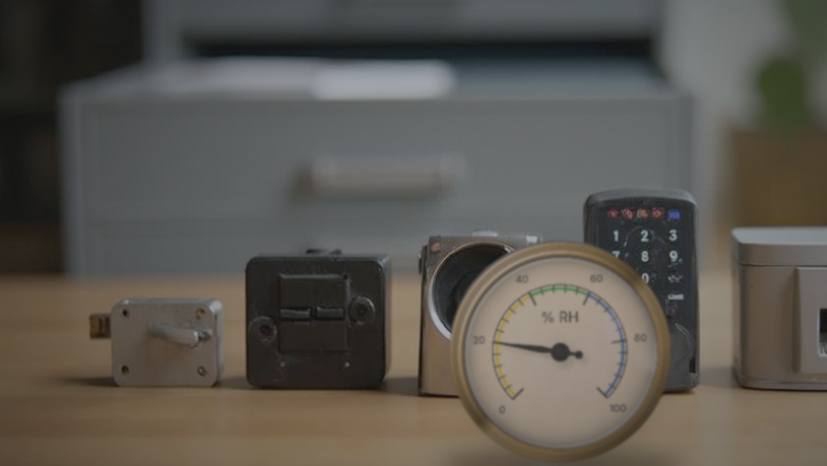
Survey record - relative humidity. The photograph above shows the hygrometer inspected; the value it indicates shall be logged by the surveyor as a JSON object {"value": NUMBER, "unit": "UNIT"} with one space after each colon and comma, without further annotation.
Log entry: {"value": 20, "unit": "%"}
